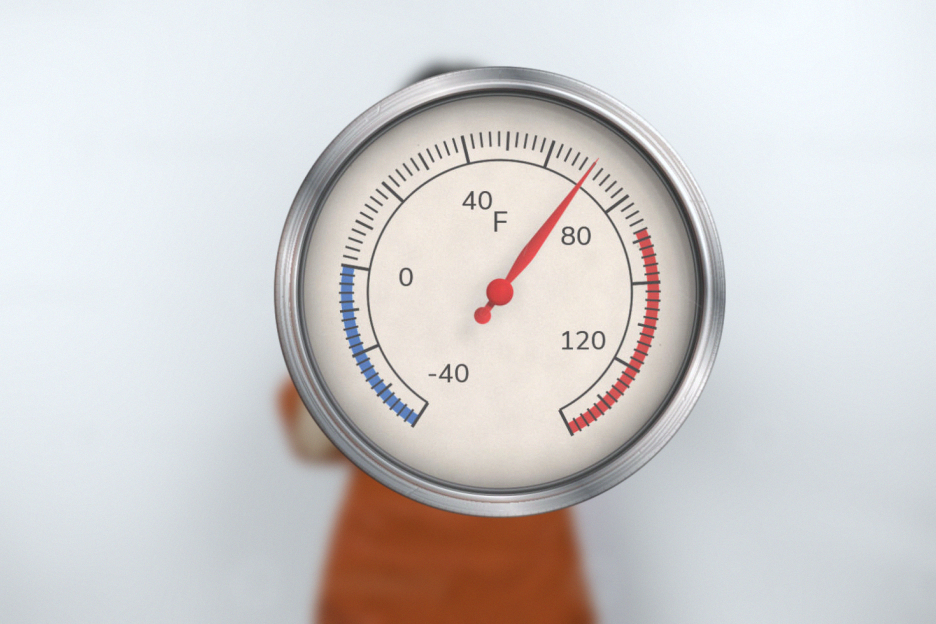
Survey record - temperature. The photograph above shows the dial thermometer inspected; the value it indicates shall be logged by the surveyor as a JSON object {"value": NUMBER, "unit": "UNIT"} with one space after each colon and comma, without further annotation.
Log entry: {"value": 70, "unit": "°F"}
